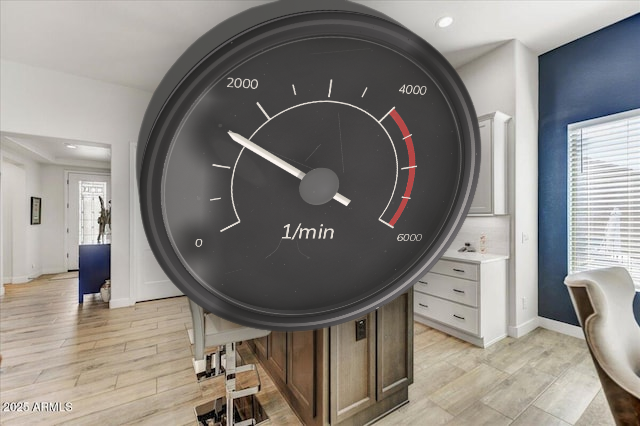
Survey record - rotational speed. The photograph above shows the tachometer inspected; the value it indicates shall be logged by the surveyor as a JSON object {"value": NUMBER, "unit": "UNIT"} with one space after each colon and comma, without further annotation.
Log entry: {"value": 1500, "unit": "rpm"}
